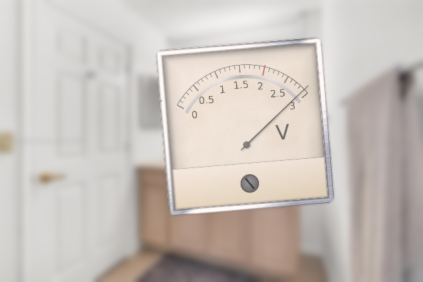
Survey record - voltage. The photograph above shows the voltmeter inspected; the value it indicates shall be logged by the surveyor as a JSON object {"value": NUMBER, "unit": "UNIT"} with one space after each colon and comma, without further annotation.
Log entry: {"value": 2.9, "unit": "V"}
